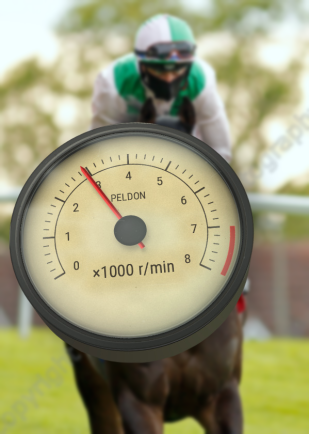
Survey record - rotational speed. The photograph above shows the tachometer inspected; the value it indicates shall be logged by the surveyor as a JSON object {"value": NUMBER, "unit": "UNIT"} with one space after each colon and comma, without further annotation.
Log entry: {"value": 2900, "unit": "rpm"}
